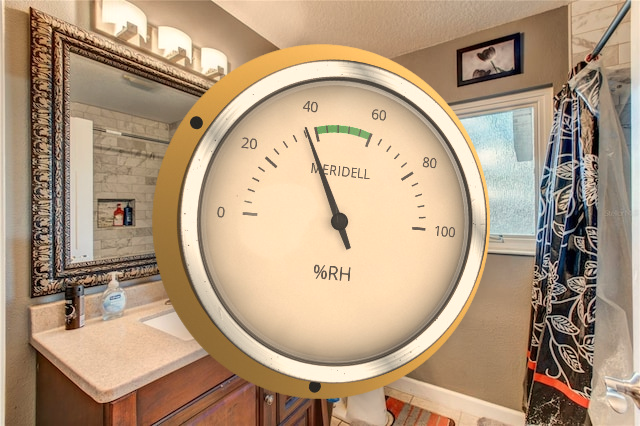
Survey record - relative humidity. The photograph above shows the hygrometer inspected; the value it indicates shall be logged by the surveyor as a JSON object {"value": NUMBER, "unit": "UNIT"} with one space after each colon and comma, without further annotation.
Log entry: {"value": 36, "unit": "%"}
